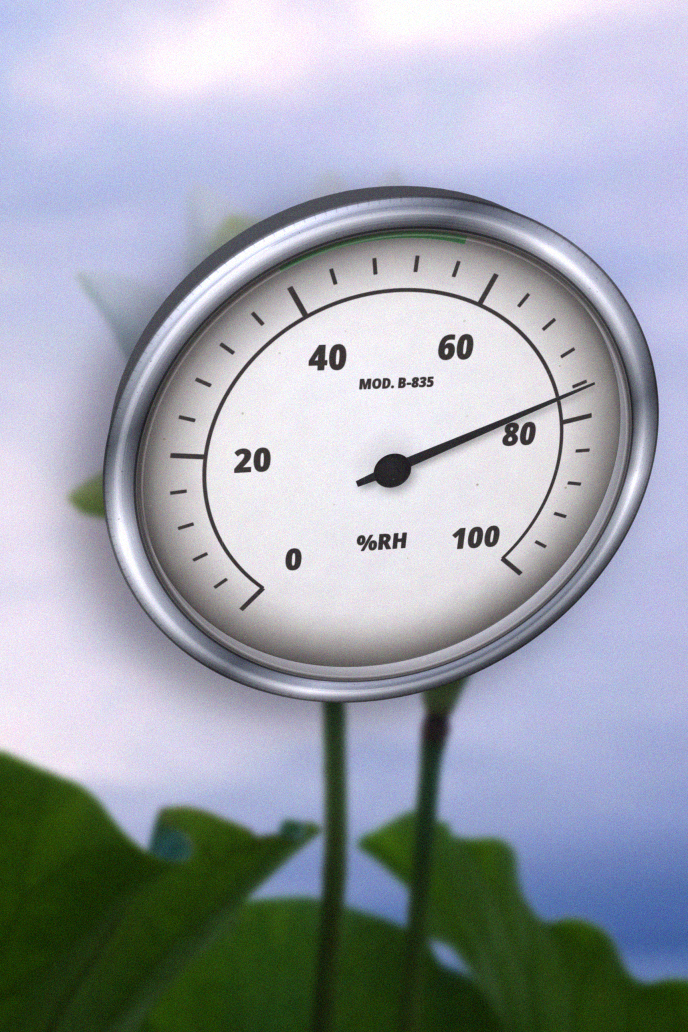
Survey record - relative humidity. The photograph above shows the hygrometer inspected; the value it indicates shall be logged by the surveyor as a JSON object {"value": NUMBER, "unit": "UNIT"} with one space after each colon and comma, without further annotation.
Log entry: {"value": 76, "unit": "%"}
